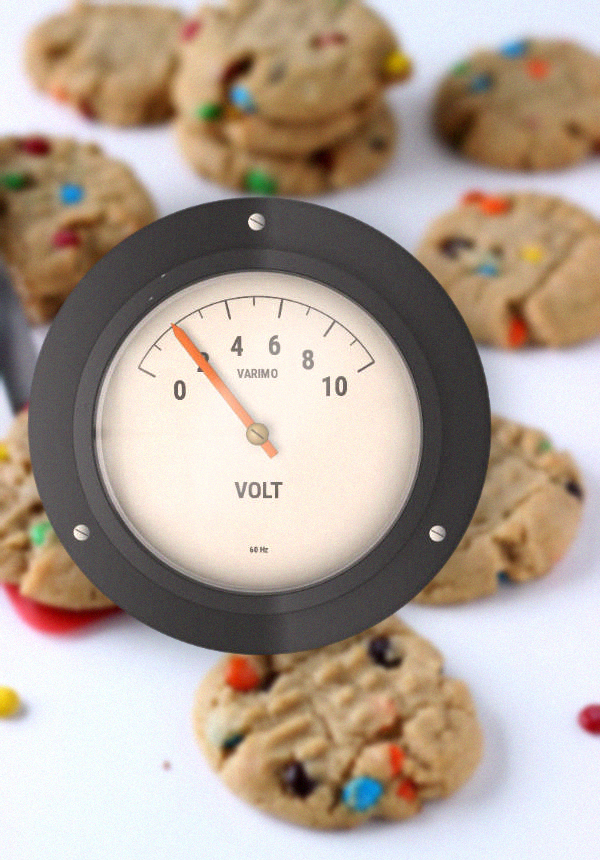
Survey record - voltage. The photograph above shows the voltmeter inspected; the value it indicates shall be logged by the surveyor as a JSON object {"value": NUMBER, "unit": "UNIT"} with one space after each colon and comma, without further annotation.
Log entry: {"value": 2, "unit": "V"}
